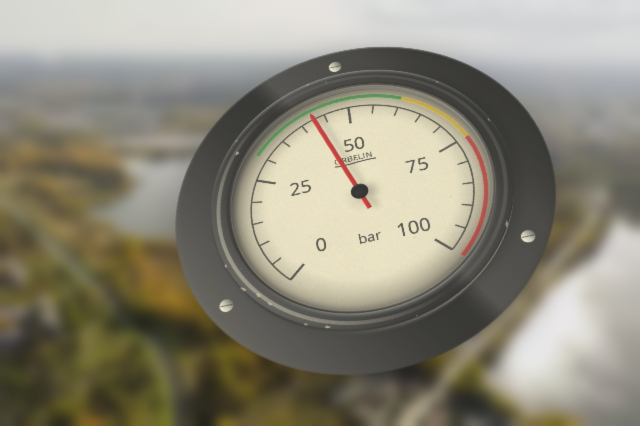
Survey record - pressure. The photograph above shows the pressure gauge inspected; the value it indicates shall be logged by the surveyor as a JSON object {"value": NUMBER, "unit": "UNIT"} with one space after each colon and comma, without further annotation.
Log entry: {"value": 42.5, "unit": "bar"}
